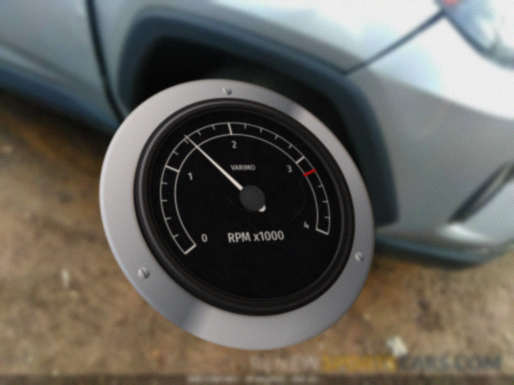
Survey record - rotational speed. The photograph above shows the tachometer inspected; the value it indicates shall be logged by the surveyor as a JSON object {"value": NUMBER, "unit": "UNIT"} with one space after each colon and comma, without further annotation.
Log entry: {"value": 1400, "unit": "rpm"}
